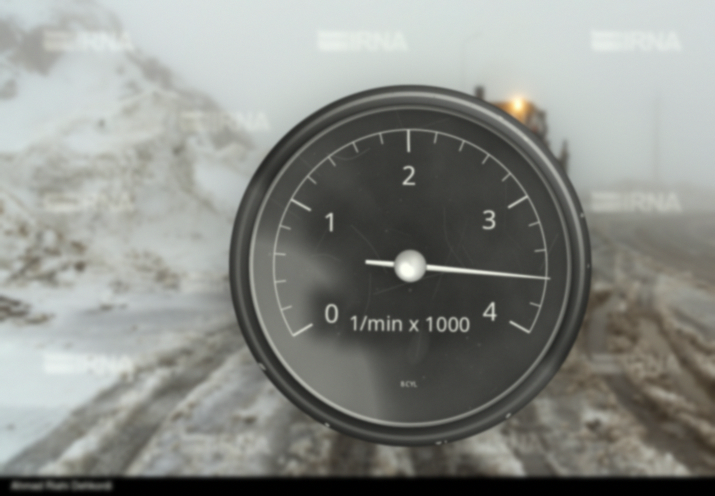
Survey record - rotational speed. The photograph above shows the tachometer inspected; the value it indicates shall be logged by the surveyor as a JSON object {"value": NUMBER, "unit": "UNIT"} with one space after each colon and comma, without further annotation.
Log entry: {"value": 3600, "unit": "rpm"}
